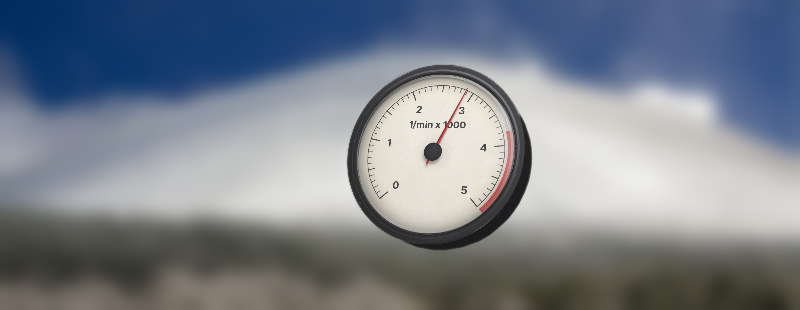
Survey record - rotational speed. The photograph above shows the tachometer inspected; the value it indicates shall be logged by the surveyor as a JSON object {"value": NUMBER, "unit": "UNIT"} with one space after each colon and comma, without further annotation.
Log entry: {"value": 2900, "unit": "rpm"}
